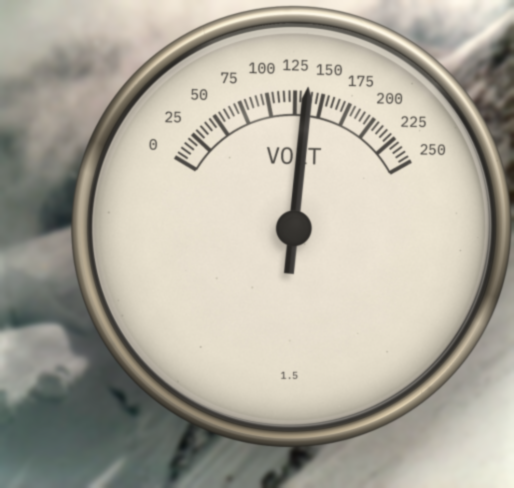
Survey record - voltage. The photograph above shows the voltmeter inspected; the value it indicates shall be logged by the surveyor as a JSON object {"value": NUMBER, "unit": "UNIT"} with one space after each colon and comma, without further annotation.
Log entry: {"value": 135, "unit": "V"}
